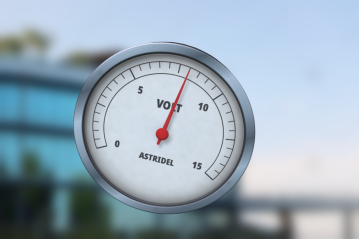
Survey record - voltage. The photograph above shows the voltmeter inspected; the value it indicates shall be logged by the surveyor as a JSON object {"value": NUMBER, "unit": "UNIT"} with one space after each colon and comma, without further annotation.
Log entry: {"value": 8, "unit": "V"}
